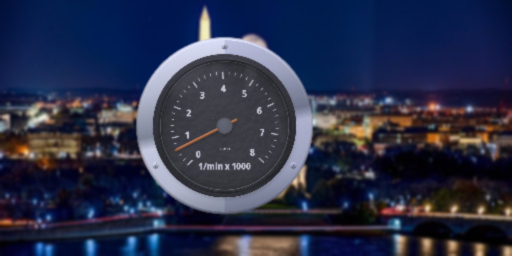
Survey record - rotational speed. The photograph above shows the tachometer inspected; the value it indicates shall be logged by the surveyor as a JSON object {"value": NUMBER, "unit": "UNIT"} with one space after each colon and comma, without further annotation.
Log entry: {"value": 600, "unit": "rpm"}
